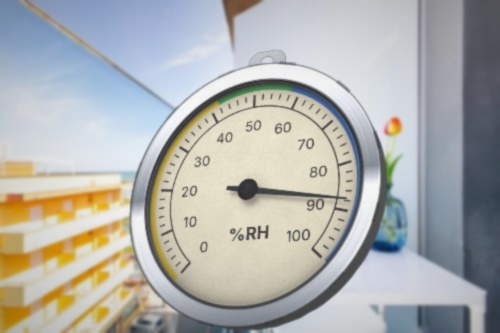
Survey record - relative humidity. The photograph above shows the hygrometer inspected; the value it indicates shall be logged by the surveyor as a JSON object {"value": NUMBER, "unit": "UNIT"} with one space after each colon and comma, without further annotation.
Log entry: {"value": 88, "unit": "%"}
